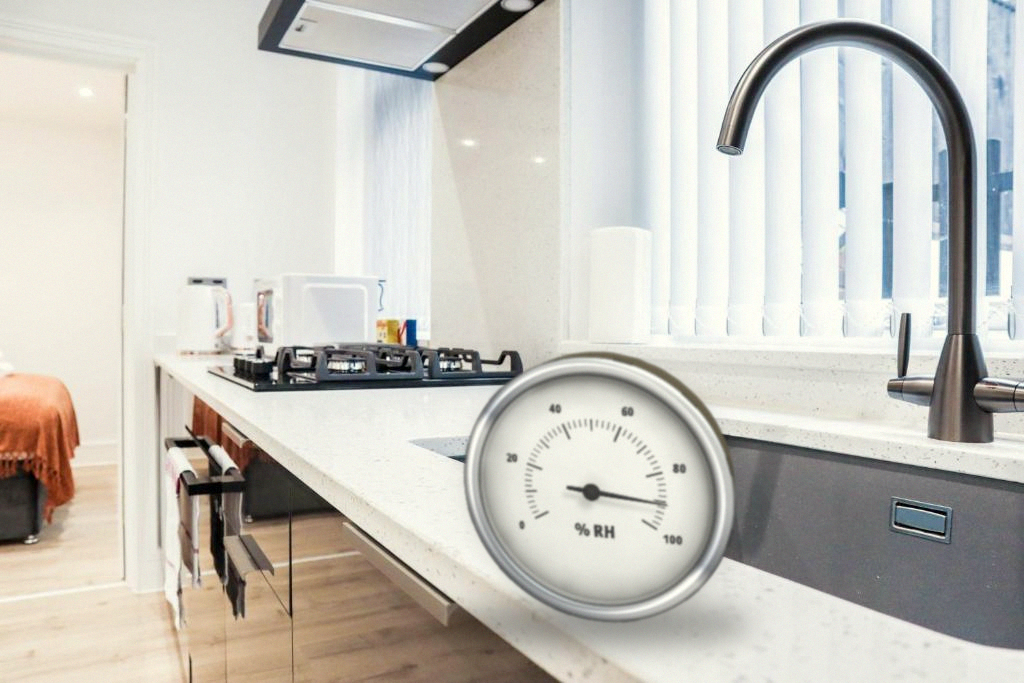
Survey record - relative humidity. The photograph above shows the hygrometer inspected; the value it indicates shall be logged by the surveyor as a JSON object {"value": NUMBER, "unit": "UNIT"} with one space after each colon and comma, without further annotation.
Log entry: {"value": 90, "unit": "%"}
